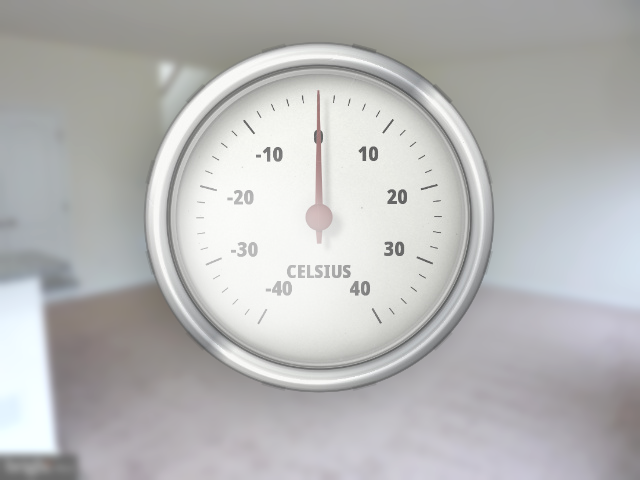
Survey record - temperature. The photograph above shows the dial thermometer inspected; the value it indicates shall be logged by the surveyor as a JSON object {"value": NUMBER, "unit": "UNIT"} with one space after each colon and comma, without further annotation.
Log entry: {"value": 0, "unit": "°C"}
